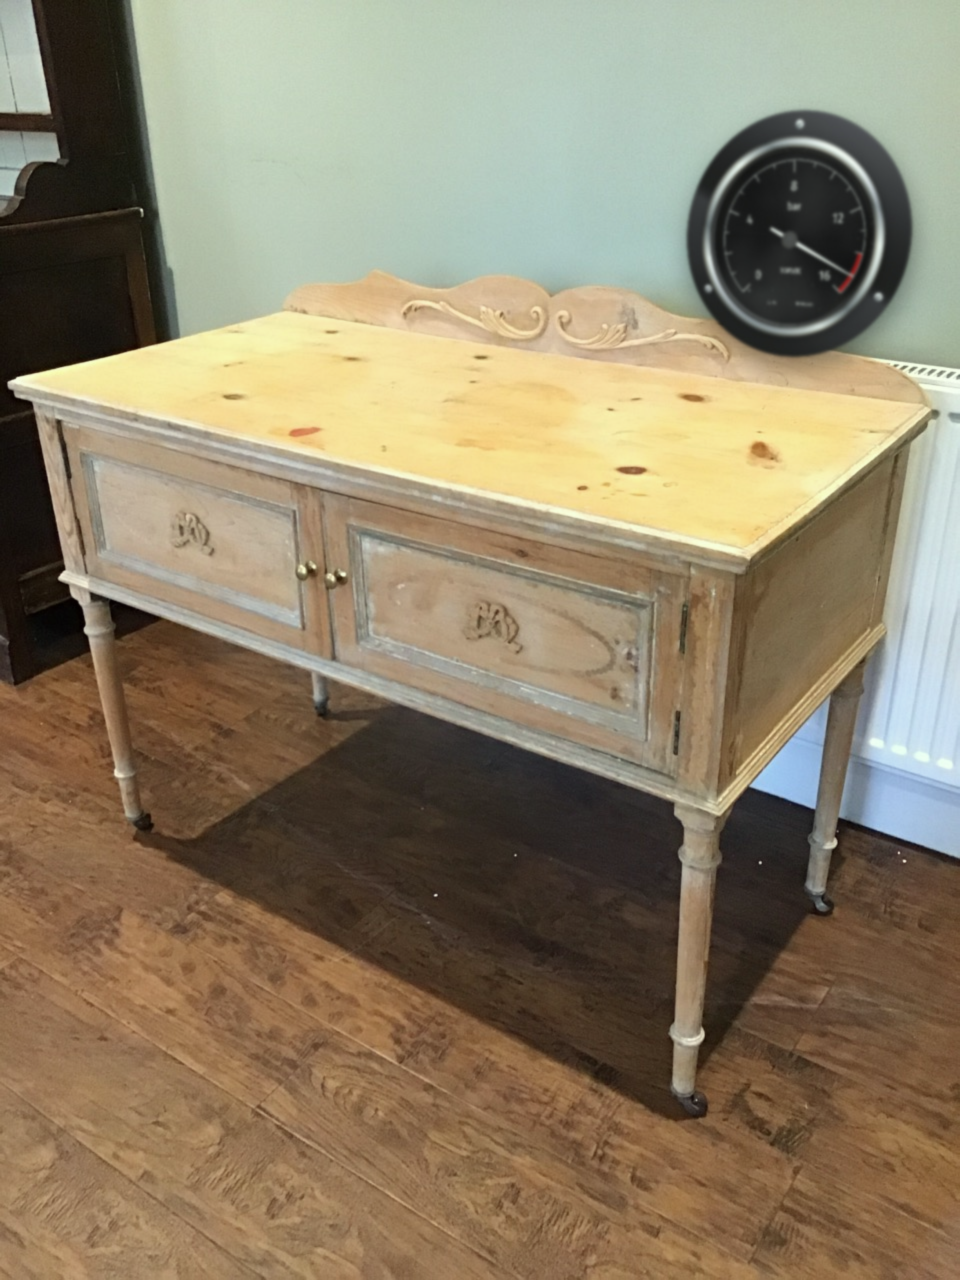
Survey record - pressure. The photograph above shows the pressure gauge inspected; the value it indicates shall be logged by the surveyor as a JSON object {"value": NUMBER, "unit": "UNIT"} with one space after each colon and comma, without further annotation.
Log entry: {"value": 15, "unit": "bar"}
